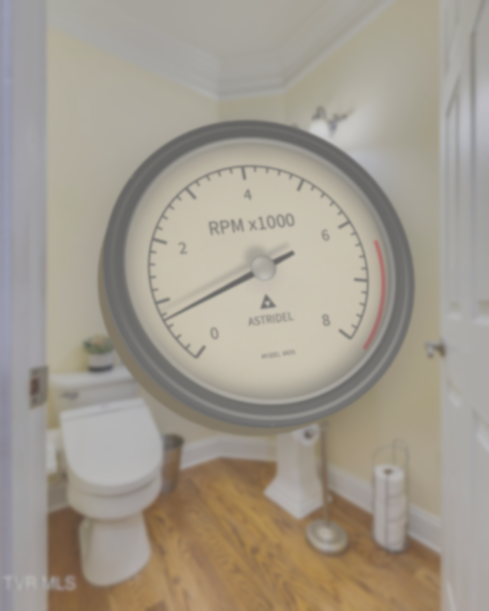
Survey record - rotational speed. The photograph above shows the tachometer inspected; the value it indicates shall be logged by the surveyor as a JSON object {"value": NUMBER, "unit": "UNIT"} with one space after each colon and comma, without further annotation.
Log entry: {"value": 700, "unit": "rpm"}
